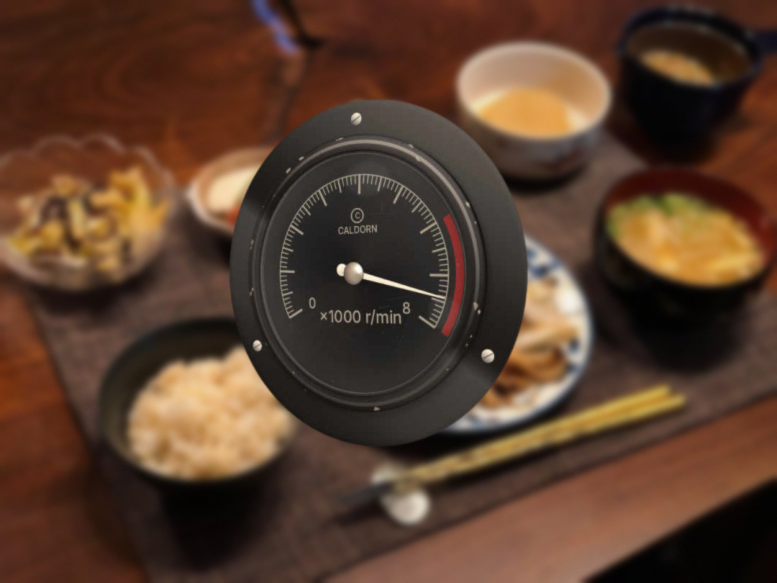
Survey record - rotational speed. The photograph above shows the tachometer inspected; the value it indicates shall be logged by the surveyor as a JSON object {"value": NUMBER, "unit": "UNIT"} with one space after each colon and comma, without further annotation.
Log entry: {"value": 7400, "unit": "rpm"}
